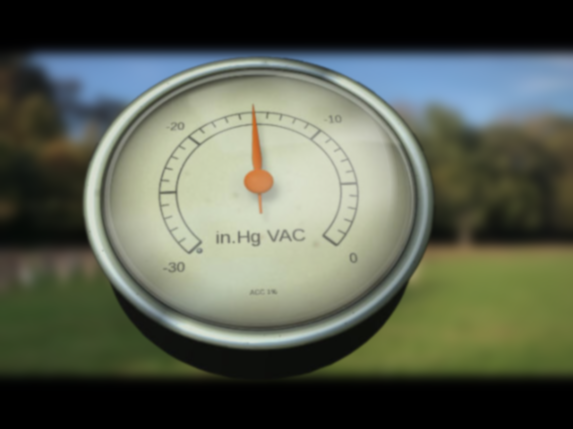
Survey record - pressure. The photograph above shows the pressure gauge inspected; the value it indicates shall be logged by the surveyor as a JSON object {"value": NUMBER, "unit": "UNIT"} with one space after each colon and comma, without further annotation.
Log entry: {"value": -15, "unit": "inHg"}
